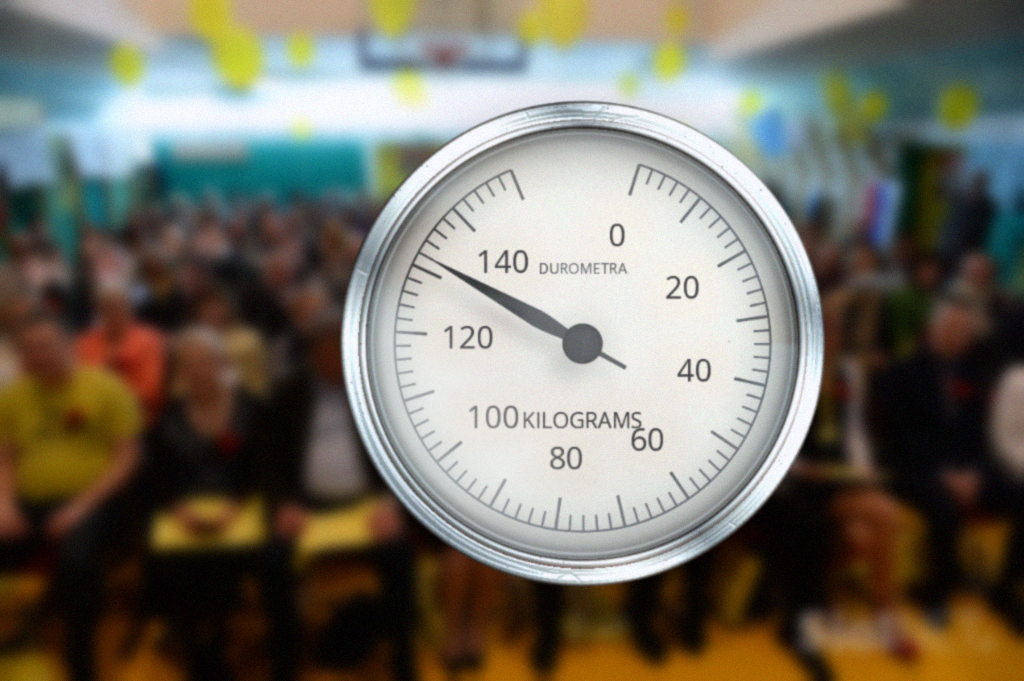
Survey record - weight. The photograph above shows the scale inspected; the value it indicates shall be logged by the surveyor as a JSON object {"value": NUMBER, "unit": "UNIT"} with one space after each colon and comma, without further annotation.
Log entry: {"value": 132, "unit": "kg"}
